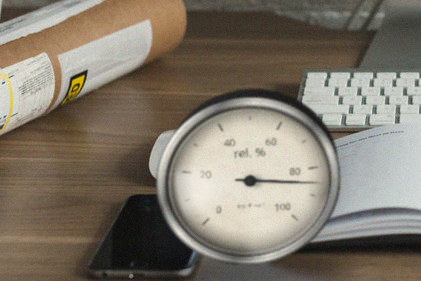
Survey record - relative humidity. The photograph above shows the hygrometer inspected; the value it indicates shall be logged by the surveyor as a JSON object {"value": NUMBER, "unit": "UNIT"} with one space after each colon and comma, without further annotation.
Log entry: {"value": 85, "unit": "%"}
